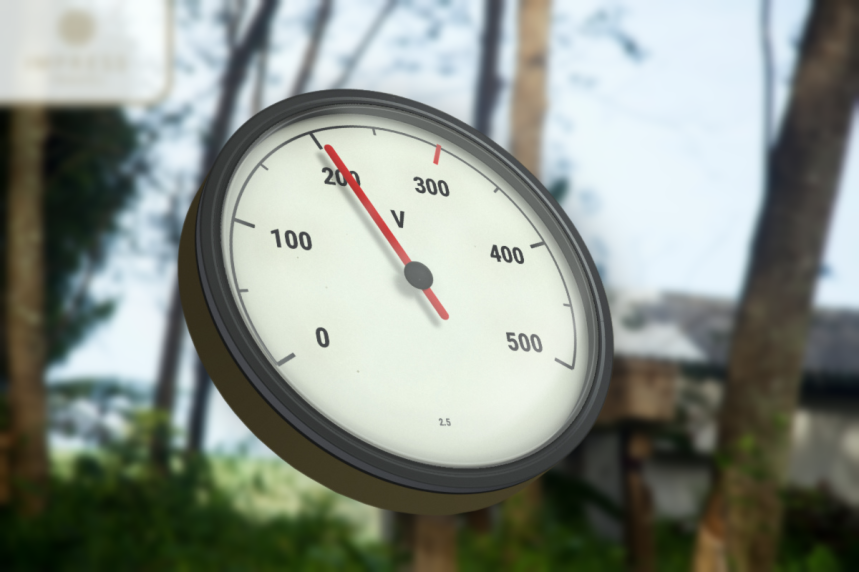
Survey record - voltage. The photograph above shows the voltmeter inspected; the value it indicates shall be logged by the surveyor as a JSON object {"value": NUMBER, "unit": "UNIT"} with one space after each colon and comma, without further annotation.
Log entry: {"value": 200, "unit": "V"}
